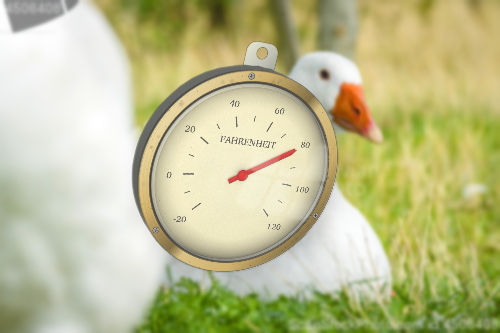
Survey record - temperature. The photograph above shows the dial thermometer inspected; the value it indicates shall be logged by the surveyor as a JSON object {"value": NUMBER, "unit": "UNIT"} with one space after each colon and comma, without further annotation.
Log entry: {"value": 80, "unit": "°F"}
